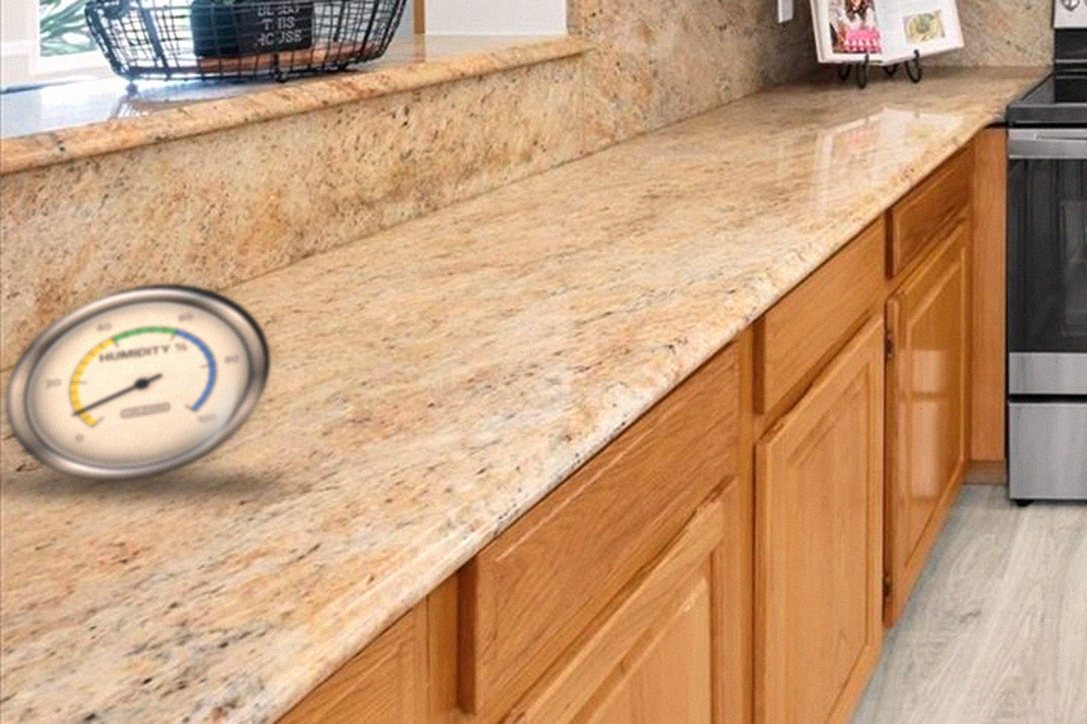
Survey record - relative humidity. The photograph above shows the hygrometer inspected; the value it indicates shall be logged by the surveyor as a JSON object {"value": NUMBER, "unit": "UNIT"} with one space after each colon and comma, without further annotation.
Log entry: {"value": 8, "unit": "%"}
